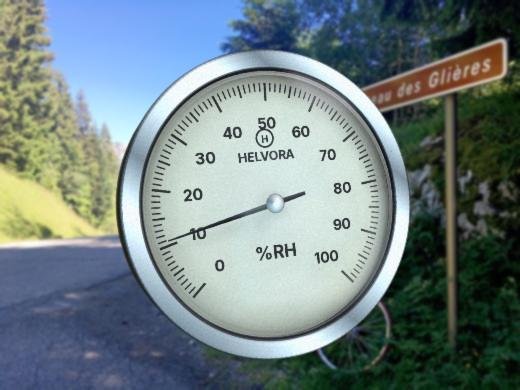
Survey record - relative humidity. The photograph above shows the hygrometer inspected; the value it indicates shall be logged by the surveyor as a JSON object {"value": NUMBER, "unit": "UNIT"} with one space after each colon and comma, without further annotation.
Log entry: {"value": 11, "unit": "%"}
